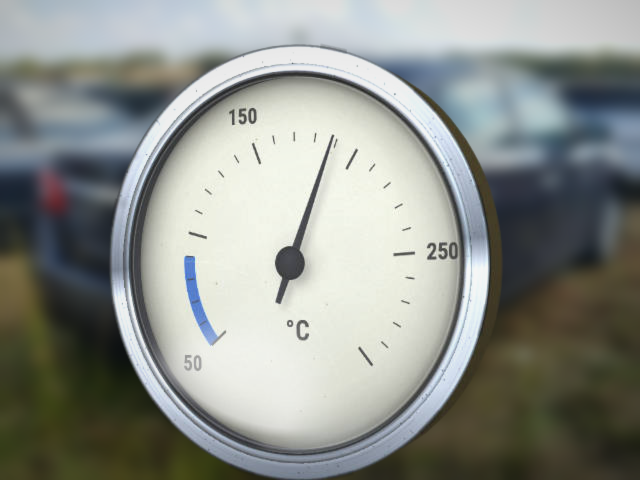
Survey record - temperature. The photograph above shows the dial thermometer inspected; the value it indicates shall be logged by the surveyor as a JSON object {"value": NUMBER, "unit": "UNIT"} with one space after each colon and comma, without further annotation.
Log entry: {"value": 190, "unit": "°C"}
